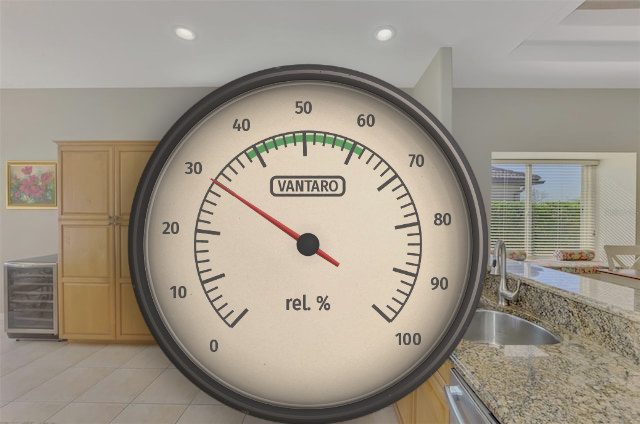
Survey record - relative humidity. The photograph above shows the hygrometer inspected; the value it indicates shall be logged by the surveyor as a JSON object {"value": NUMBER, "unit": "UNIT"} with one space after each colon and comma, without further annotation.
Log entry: {"value": 30, "unit": "%"}
